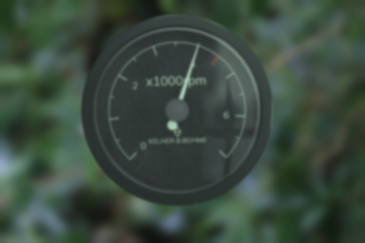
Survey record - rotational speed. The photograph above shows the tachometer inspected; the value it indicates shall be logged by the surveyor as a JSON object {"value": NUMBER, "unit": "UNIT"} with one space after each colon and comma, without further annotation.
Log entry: {"value": 4000, "unit": "rpm"}
